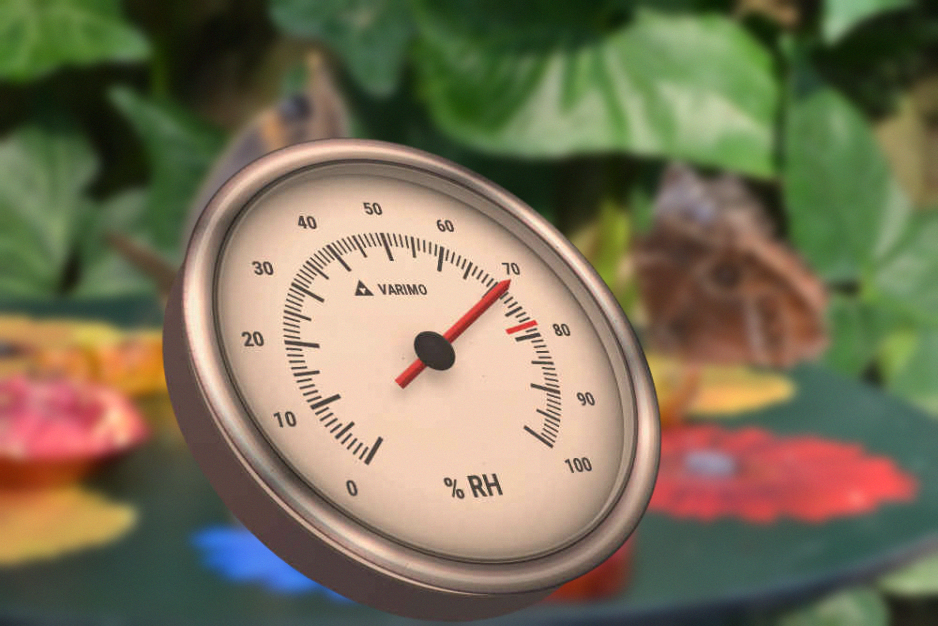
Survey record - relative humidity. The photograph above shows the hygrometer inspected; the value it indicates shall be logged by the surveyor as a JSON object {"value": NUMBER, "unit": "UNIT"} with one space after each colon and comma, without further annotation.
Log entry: {"value": 71, "unit": "%"}
